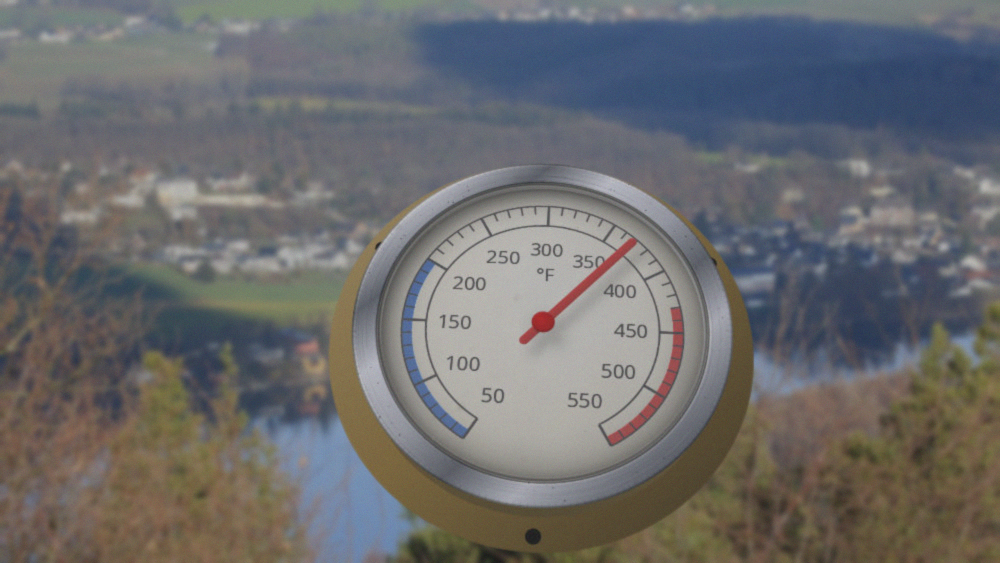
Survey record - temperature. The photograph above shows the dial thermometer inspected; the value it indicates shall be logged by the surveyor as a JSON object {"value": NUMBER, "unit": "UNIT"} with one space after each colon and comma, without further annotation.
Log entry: {"value": 370, "unit": "°F"}
